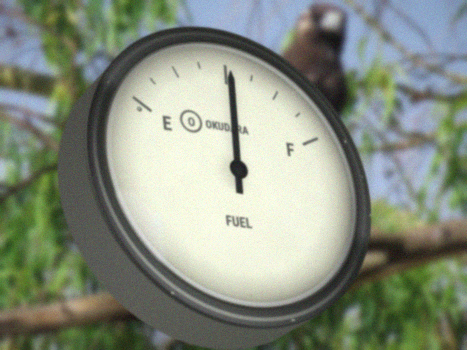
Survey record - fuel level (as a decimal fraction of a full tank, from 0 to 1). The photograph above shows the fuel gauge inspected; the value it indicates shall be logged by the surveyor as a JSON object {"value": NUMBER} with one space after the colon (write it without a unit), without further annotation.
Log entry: {"value": 0.5}
